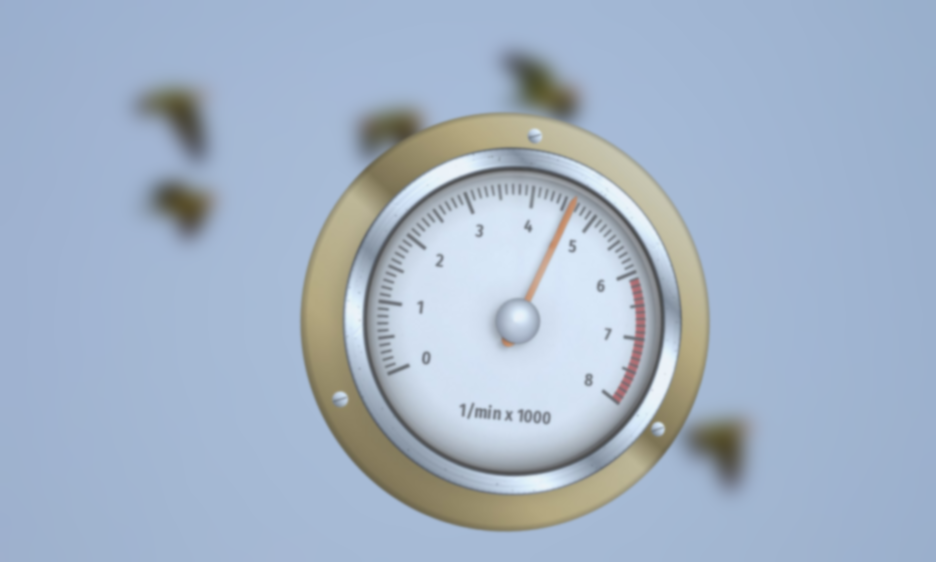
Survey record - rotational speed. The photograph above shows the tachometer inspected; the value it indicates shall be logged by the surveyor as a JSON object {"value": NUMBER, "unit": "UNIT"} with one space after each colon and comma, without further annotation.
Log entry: {"value": 4600, "unit": "rpm"}
